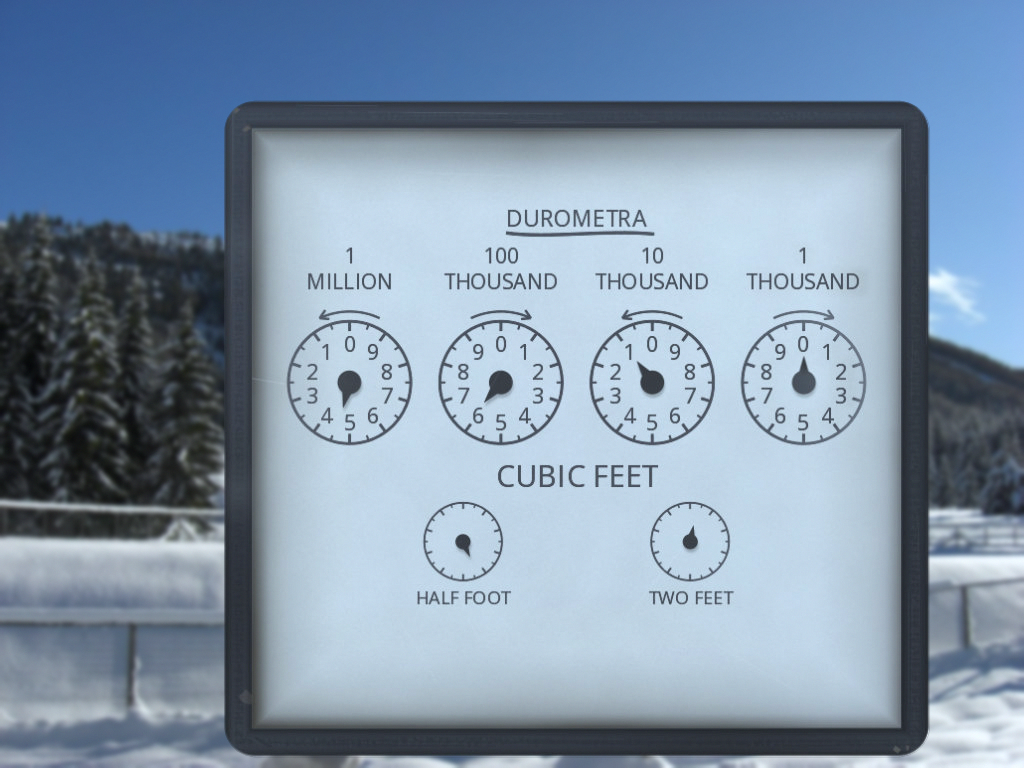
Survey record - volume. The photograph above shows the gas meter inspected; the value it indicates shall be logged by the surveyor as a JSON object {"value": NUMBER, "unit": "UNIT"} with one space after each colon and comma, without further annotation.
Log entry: {"value": 461000, "unit": "ft³"}
